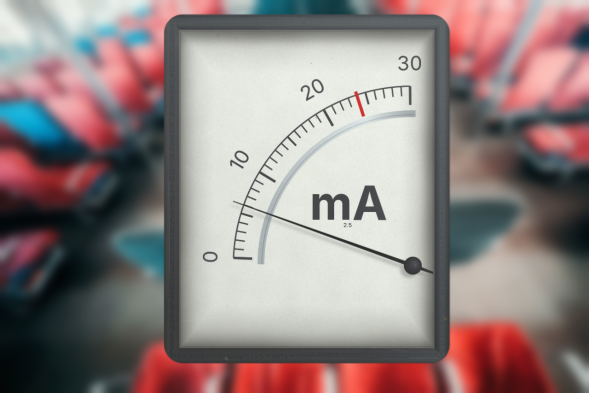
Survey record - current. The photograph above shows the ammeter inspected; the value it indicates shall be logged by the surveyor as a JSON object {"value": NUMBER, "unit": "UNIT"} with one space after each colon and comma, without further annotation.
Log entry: {"value": 6, "unit": "mA"}
